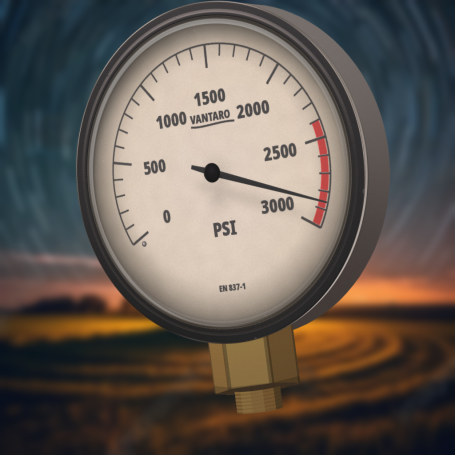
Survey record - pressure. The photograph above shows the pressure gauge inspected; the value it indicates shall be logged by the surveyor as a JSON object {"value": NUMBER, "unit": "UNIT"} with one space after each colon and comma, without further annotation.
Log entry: {"value": 2850, "unit": "psi"}
